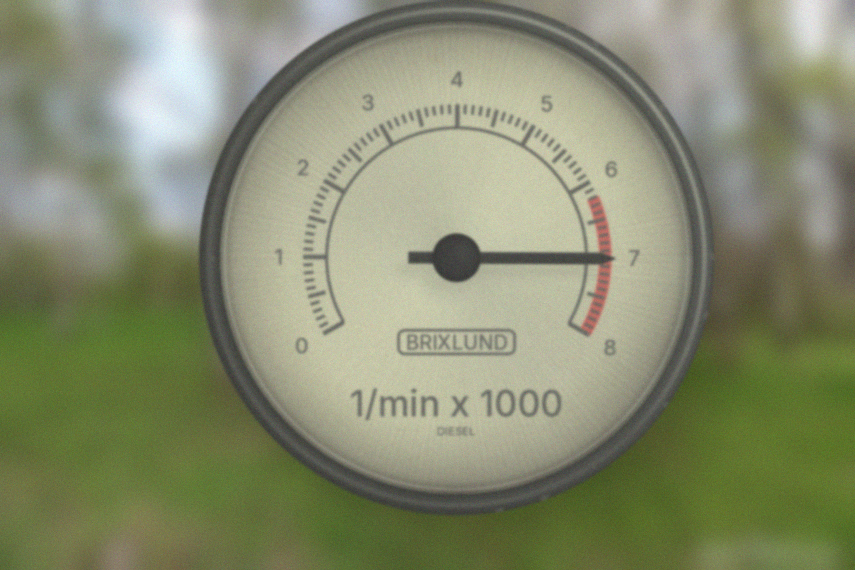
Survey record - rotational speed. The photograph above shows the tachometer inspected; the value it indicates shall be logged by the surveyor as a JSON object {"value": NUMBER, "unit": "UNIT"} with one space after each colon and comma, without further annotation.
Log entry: {"value": 7000, "unit": "rpm"}
